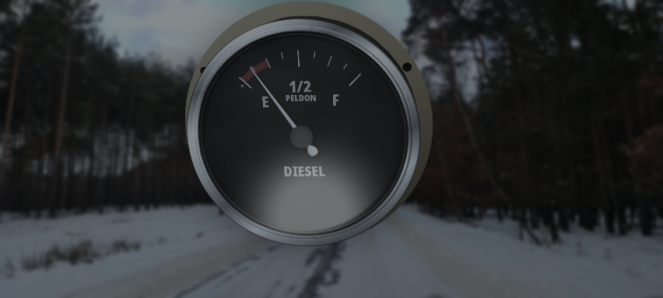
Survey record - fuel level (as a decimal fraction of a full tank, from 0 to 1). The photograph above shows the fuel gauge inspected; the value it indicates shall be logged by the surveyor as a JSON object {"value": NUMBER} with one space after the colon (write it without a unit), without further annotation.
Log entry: {"value": 0.125}
